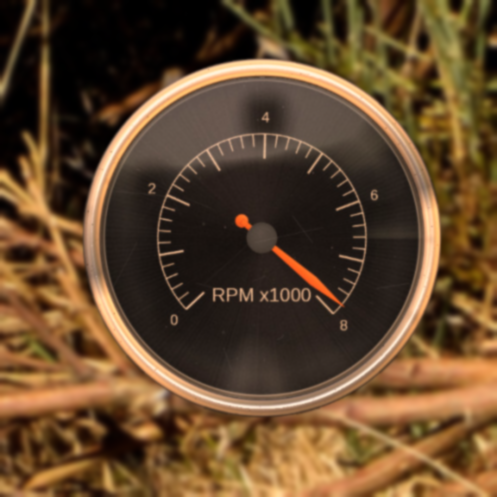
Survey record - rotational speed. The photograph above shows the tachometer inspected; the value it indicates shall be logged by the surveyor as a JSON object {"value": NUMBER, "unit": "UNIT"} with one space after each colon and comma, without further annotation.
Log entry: {"value": 7800, "unit": "rpm"}
